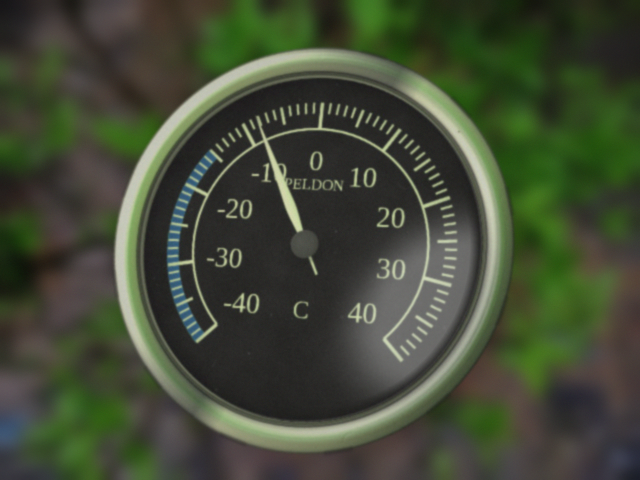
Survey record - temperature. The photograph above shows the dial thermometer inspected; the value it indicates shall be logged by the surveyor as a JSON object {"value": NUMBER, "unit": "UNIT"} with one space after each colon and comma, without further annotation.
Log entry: {"value": -8, "unit": "°C"}
